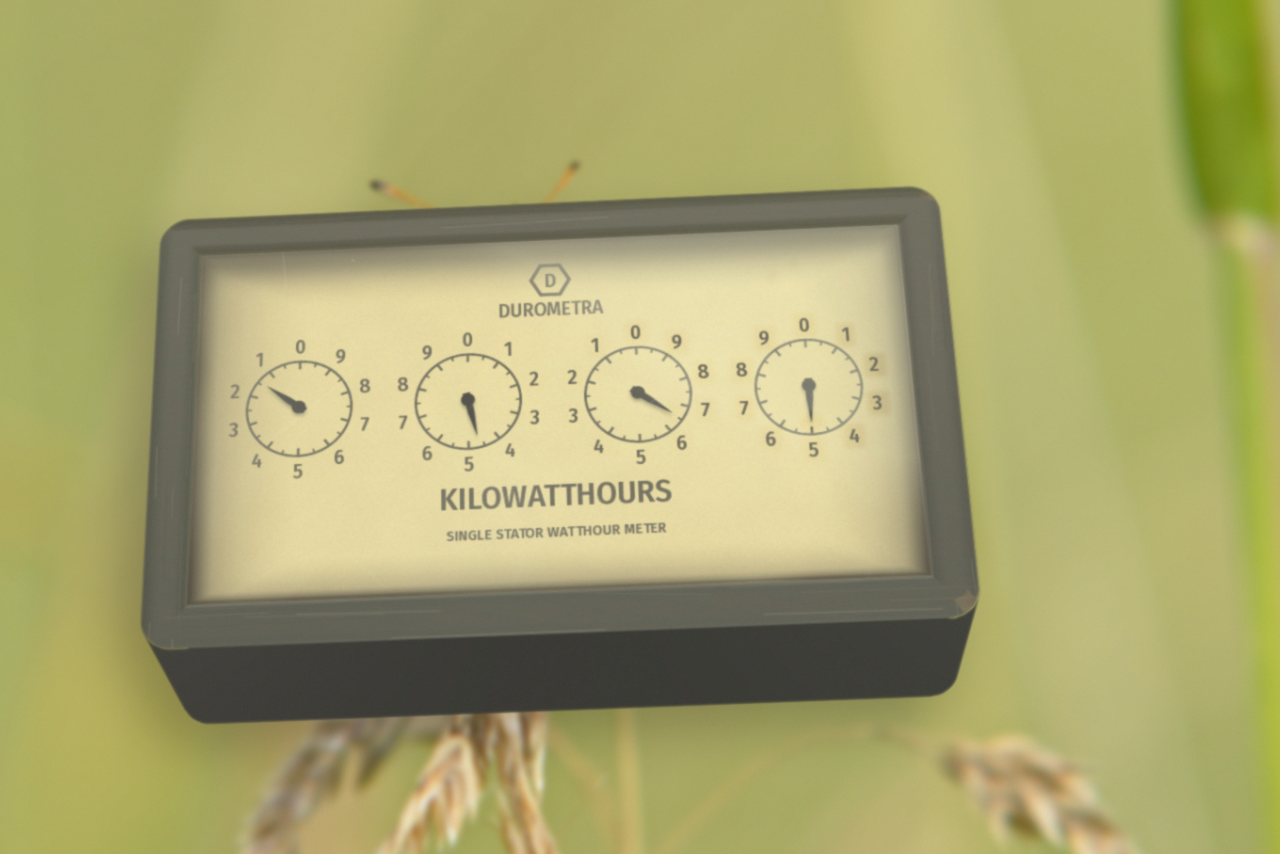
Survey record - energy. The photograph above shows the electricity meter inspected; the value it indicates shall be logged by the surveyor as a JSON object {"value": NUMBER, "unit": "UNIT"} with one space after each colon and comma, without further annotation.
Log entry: {"value": 1465, "unit": "kWh"}
